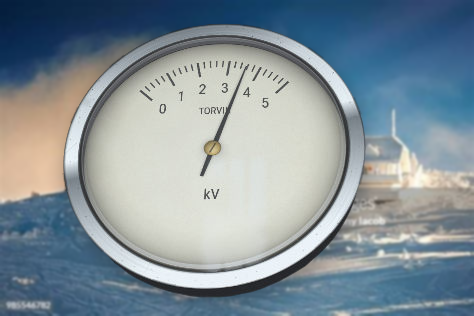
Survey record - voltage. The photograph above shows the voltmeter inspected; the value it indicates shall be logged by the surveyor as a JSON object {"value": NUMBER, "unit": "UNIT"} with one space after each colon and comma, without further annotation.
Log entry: {"value": 3.6, "unit": "kV"}
